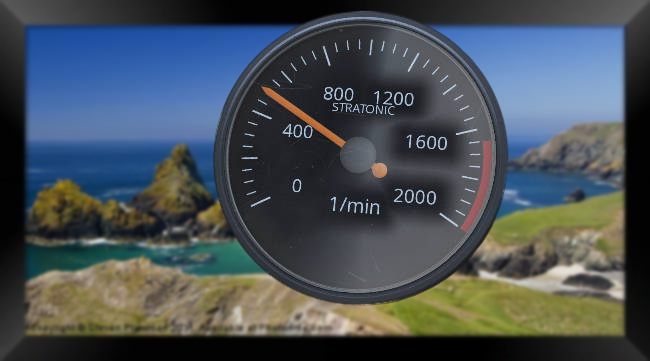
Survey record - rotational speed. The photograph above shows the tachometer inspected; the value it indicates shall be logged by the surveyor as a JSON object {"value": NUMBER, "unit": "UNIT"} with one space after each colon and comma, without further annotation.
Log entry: {"value": 500, "unit": "rpm"}
